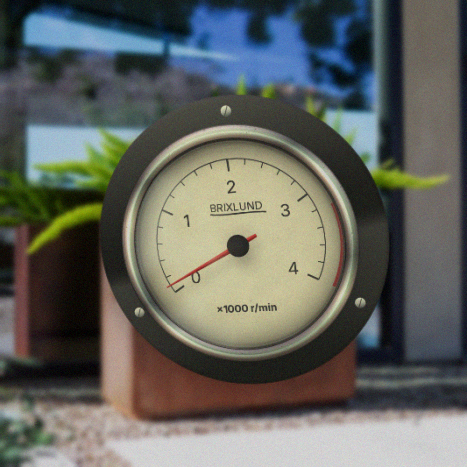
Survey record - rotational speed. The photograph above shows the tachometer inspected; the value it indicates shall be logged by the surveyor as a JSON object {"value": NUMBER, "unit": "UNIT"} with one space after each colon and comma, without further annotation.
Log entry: {"value": 100, "unit": "rpm"}
